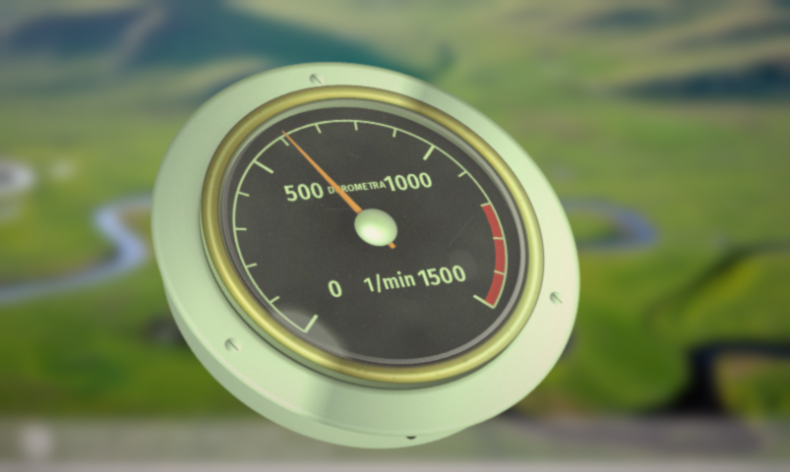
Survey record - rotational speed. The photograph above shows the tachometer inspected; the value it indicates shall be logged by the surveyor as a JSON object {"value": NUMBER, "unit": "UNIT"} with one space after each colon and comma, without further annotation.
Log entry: {"value": 600, "unit": "rpm"}
